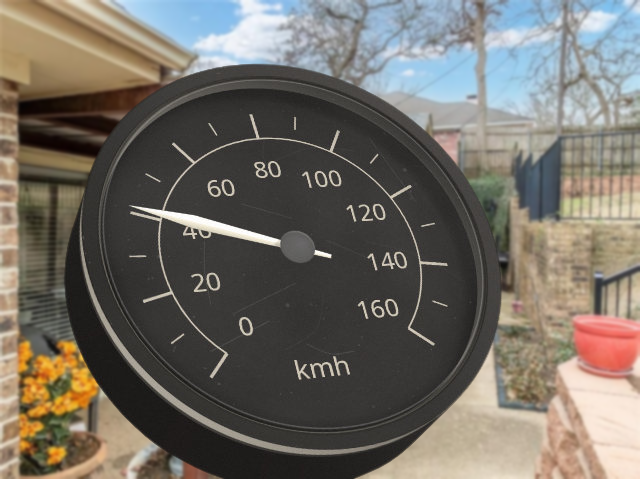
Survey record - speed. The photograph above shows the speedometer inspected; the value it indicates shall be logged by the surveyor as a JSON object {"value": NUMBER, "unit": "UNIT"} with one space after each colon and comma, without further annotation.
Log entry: {"value": 40, "unit": "km/h"}
